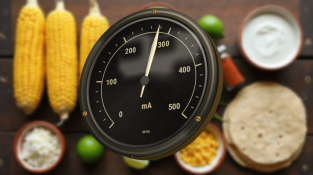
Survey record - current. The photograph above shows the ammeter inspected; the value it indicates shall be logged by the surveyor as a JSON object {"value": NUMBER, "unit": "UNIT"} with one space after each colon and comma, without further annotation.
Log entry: {"value": 280, "unit": "mA"}
